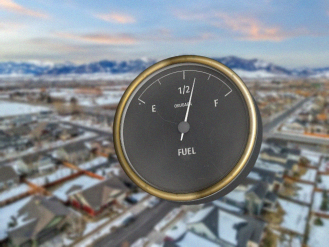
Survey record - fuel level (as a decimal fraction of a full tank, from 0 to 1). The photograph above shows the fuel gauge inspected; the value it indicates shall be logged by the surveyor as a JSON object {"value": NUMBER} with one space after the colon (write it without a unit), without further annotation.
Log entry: {"value": 0.625}
